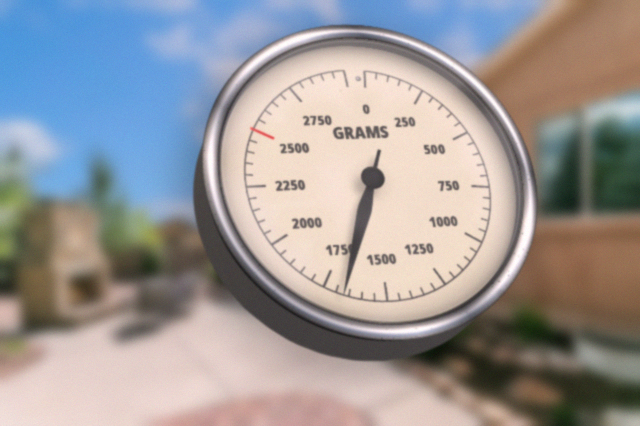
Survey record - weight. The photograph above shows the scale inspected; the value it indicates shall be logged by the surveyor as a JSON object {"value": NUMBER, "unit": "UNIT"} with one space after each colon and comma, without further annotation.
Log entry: {"value": 1675, "unit": "g"}
